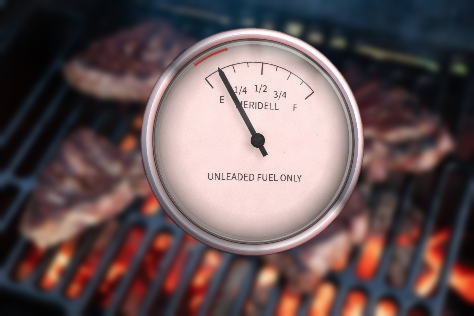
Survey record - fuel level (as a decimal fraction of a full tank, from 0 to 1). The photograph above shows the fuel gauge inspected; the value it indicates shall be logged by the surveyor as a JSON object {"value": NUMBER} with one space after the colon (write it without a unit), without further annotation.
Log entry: {"value": 0.125}
